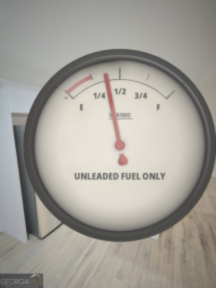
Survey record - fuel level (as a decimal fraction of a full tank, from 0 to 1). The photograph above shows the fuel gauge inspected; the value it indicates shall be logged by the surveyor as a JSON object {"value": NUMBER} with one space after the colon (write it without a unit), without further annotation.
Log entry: {"value": 0.375}
